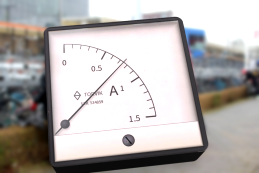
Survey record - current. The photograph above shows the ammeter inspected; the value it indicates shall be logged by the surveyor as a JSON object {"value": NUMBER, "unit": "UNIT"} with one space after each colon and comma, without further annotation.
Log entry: {"value": 0.75, "unit": "A"}
